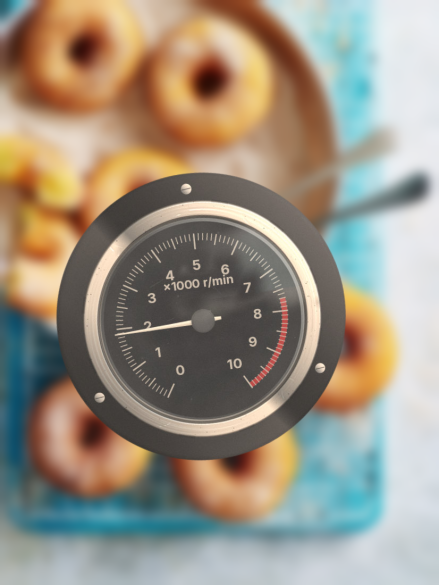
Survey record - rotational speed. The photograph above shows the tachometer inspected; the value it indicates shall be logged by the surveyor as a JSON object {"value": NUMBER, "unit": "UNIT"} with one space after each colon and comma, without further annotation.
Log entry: {"value": 1900, "unit": "rpm"}
